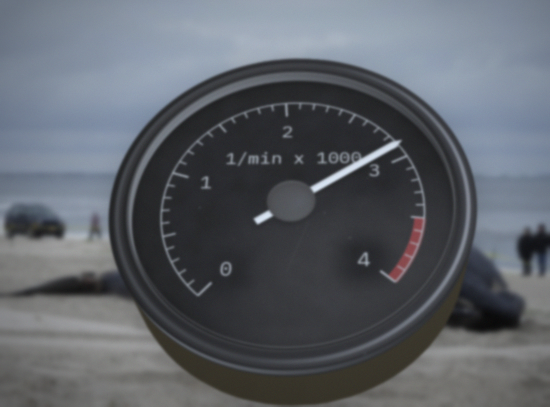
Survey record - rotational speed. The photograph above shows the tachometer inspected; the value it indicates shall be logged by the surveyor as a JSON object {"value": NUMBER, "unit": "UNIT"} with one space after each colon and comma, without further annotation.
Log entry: {"value": 2900, "unit": "rpm"}
